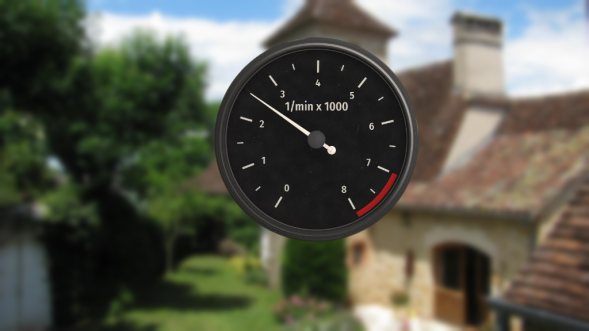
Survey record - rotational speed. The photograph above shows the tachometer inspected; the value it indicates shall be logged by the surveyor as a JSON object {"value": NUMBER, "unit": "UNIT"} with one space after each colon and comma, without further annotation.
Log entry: {"value": 2500, "unit": "rpm"}
